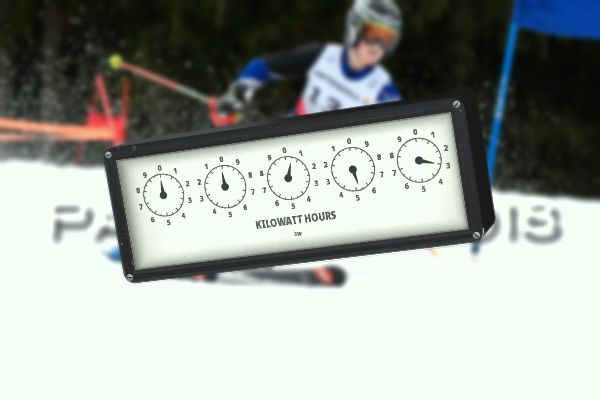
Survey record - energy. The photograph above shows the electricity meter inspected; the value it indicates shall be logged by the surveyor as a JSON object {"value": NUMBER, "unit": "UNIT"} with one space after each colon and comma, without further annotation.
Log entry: {"value": 53, "unit": "kWh"}
